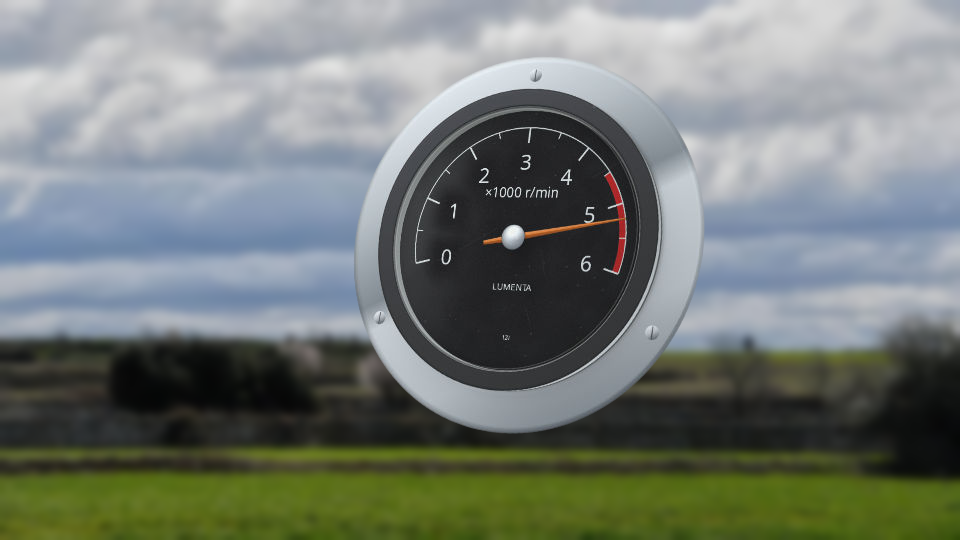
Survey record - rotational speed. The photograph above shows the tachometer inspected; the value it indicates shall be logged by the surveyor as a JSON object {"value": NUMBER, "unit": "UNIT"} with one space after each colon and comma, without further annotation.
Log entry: {"value": 5250, "unit": "rpm"}
